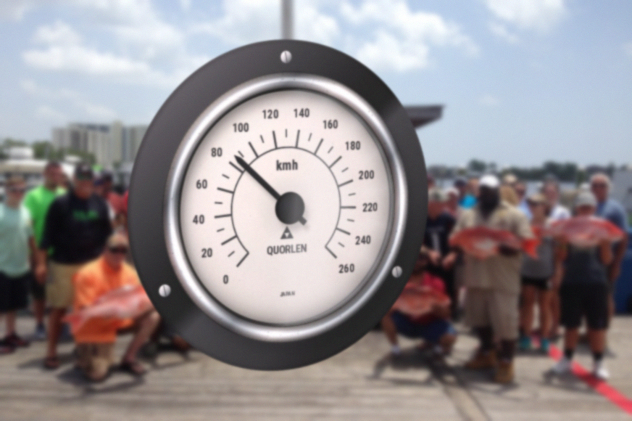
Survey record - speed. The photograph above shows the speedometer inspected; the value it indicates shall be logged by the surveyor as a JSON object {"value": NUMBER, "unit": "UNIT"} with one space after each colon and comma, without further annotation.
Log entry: {"value": 85, "unit": "km/h"}
